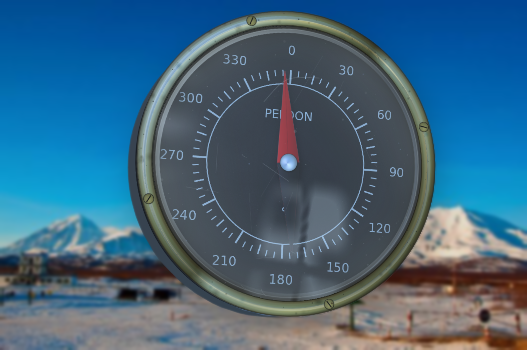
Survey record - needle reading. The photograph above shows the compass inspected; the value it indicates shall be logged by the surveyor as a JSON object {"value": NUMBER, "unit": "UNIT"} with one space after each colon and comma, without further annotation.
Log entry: {"value": 355, "unit": "°"}
